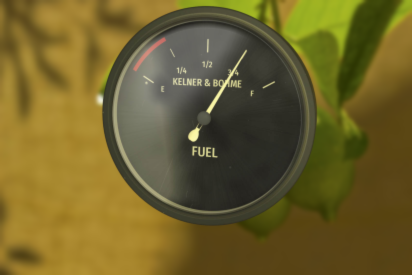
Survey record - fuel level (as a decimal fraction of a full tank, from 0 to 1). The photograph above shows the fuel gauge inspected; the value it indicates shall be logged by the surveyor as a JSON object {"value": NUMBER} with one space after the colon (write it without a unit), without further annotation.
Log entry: {"value": 0.75}
